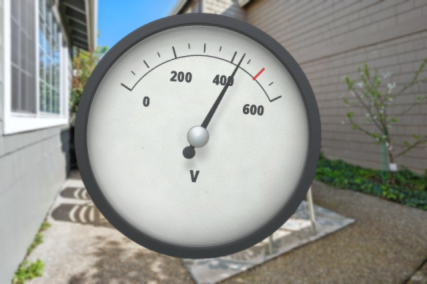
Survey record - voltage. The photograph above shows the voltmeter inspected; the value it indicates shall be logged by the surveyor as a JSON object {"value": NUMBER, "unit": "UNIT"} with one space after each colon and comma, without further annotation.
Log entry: {"value": 425, "unit": "V"}
